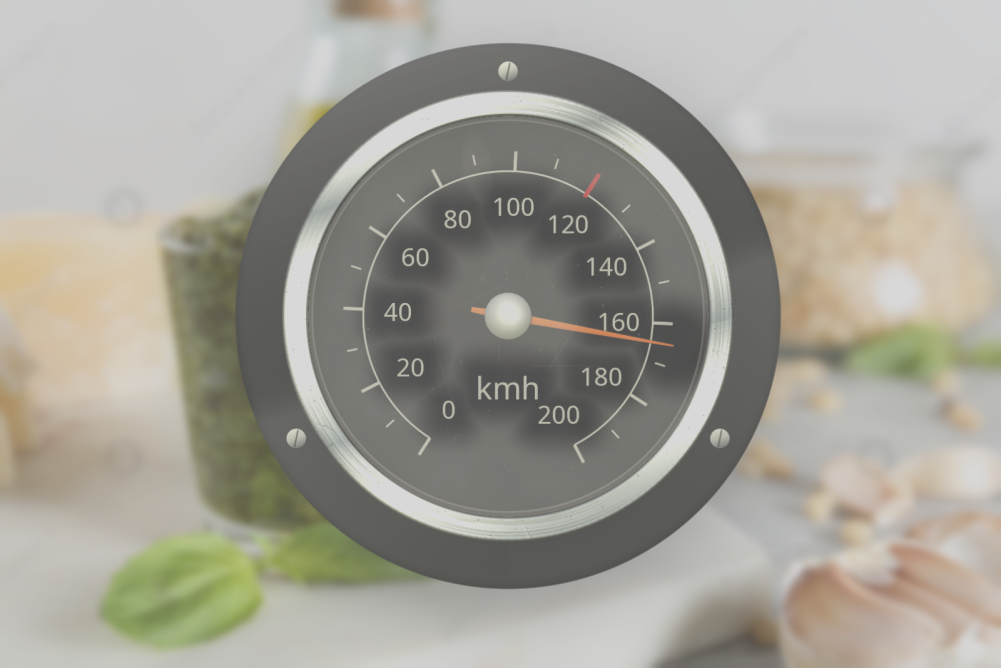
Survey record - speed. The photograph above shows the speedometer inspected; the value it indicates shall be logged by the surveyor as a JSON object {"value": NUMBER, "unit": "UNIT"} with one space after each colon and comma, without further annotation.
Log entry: {"value": 165, "unit": "km/h"}
